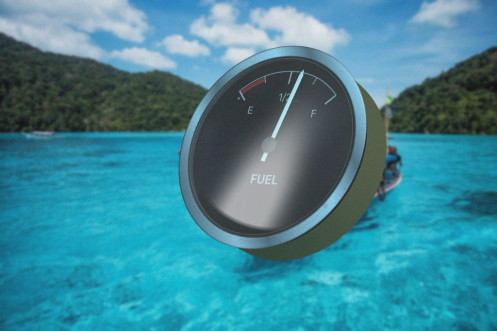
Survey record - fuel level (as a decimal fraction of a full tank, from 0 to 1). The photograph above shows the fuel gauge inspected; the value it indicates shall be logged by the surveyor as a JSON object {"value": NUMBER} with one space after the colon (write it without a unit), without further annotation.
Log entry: {"value": 0.625}
